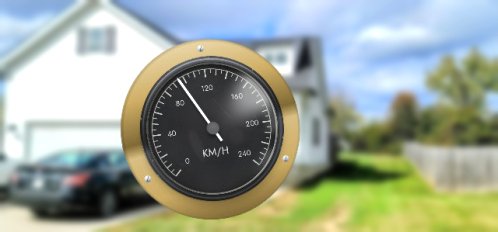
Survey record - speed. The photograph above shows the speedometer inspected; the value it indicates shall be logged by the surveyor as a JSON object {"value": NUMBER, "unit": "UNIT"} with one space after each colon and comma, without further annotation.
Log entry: {"value": 95, "unit": "km/h"}
